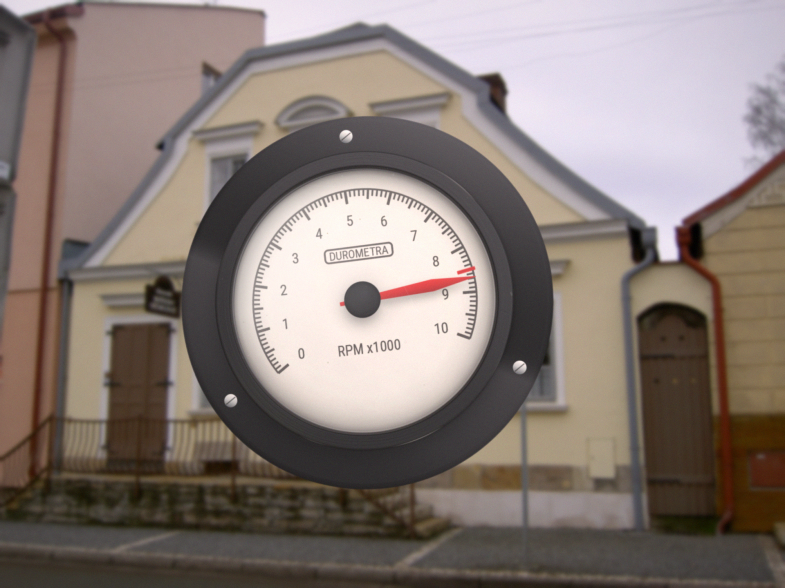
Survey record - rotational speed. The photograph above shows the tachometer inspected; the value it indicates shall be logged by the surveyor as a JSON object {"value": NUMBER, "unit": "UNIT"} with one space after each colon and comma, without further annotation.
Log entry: {"value": 8700, "unit": "rpm"}
